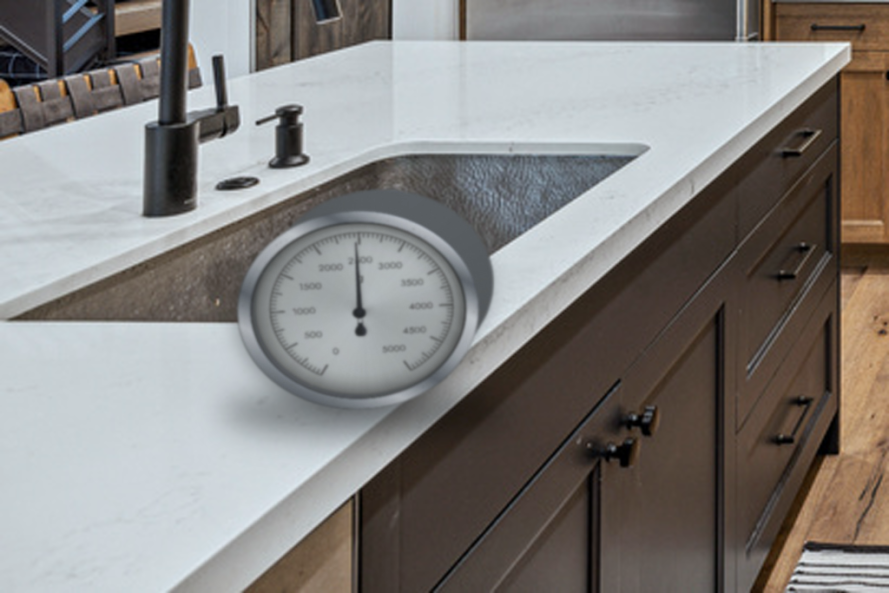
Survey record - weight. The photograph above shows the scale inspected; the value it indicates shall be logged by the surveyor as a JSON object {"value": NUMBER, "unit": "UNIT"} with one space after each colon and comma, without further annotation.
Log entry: {"value": 2500, "unit": "g"}
